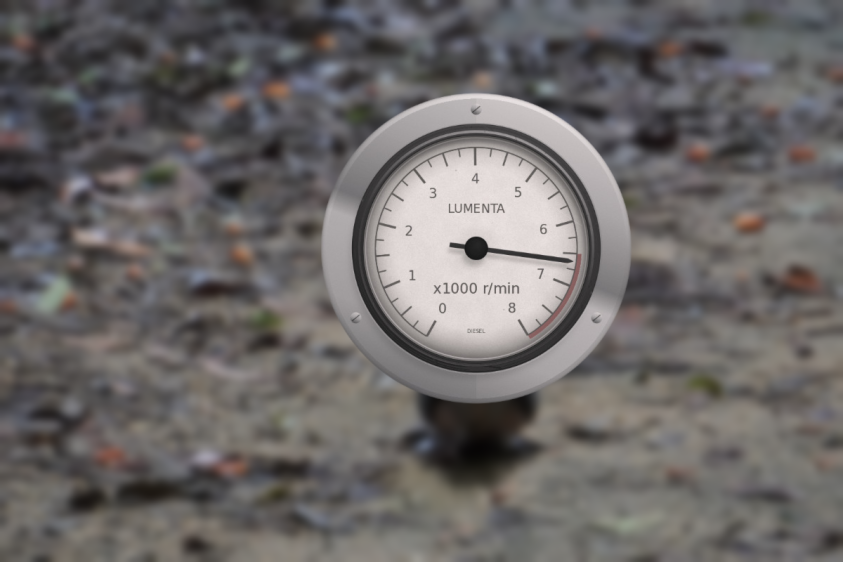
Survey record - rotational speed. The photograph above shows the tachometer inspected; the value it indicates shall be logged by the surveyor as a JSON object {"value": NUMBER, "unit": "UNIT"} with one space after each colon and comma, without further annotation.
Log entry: {"value": 6625, "unit": "rpm"}
